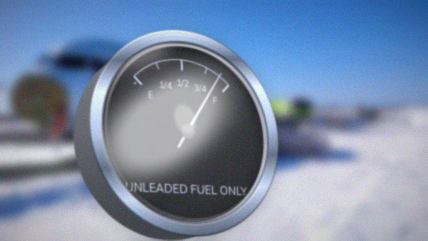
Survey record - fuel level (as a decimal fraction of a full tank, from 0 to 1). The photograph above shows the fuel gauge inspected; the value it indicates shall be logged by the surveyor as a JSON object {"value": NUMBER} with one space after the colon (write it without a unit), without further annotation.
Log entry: {"value": 0.875}
